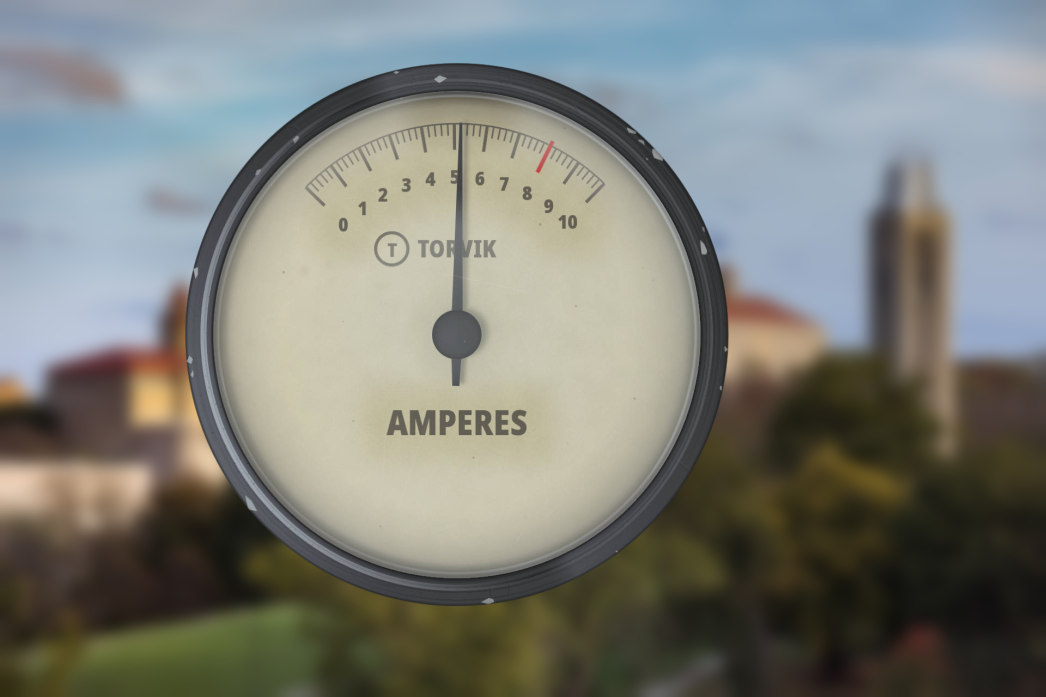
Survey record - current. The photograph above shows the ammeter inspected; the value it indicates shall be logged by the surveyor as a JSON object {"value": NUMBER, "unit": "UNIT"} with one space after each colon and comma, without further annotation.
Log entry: {"value": 5.2, "unit": "A"}
